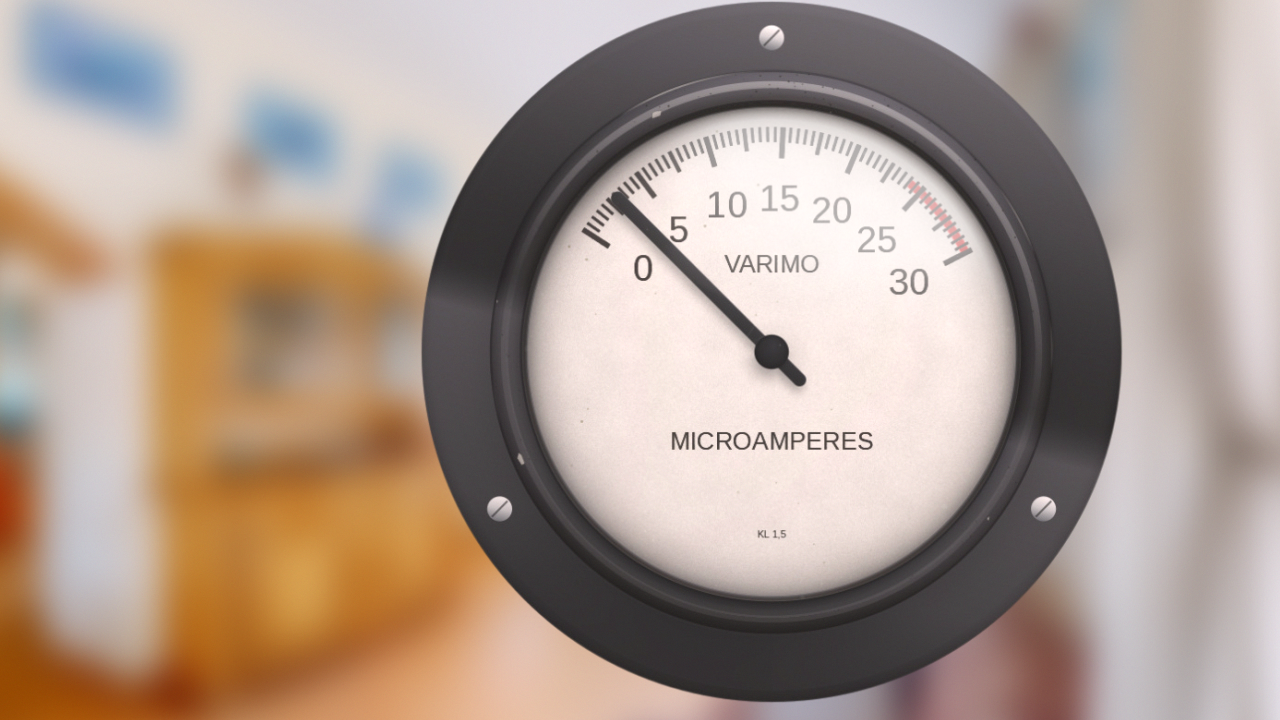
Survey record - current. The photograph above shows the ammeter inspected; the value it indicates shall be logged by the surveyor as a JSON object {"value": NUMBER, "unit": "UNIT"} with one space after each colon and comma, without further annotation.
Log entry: {"value": 3, "unit": "µA"}
